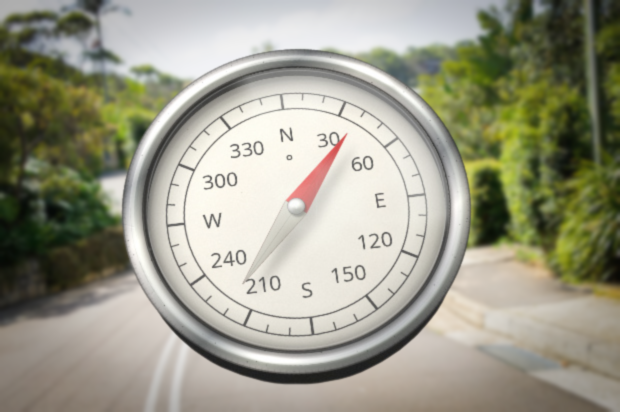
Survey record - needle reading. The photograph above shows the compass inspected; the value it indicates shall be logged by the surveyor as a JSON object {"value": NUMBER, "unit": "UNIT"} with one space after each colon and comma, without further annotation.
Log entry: {"value": 40, "unit": "°"}
